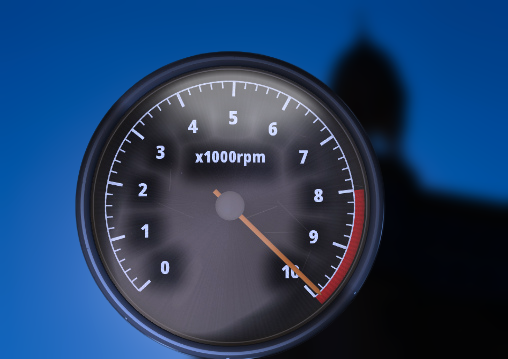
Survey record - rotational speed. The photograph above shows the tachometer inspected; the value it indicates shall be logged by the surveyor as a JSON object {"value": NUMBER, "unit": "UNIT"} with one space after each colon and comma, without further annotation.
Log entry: {"value": 9900, "unit": "rpm"}
